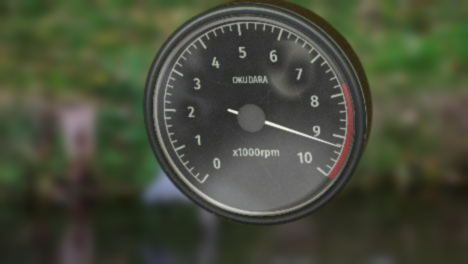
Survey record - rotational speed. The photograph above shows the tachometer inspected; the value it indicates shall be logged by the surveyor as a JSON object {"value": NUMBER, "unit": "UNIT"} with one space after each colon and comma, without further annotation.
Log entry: {"value": 9200, "unit": "rpm"}
